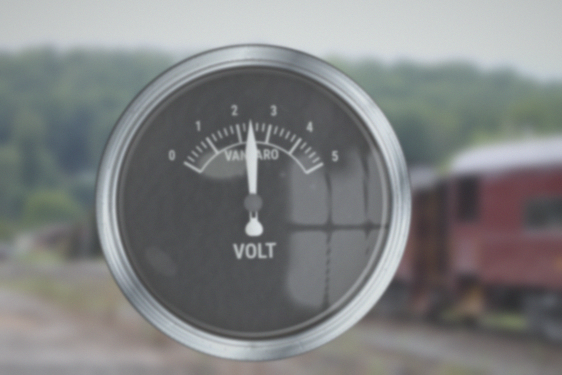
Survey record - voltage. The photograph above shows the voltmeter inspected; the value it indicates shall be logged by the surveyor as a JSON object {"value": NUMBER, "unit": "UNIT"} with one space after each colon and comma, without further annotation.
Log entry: {"value": 2.4, "unit": "V"}
